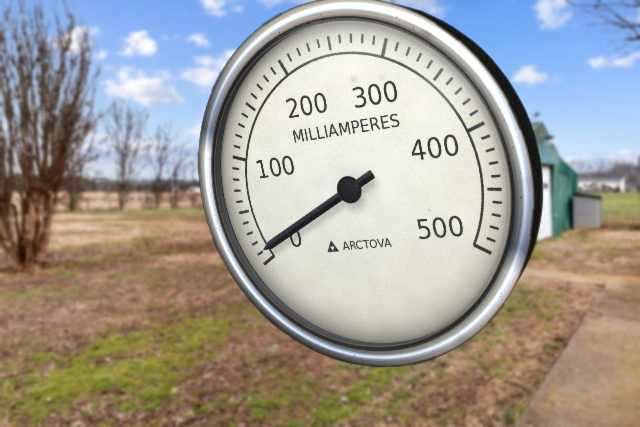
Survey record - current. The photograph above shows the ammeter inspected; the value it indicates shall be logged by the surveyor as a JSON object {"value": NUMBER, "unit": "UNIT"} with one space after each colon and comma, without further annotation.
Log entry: {"value": 10, "unit": "mA"}
